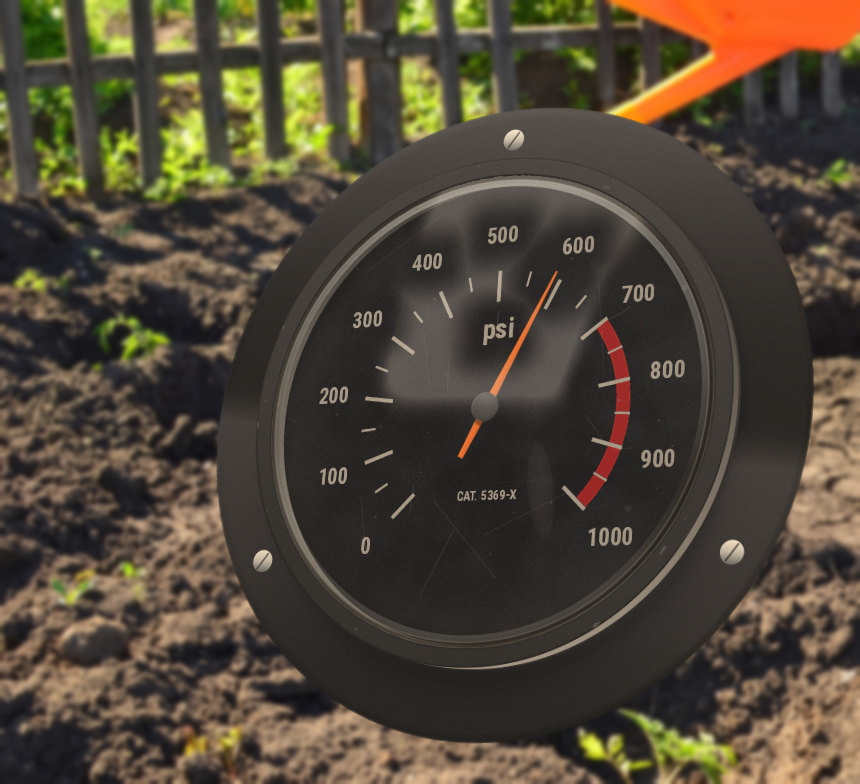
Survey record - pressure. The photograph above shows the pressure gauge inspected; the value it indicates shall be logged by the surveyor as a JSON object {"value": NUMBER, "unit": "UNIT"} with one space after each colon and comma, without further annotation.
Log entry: {"value": 600, "unit": "psi"}
